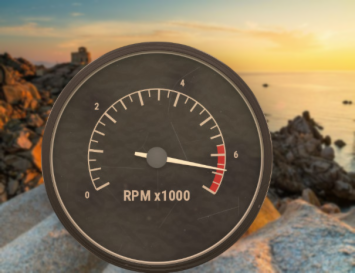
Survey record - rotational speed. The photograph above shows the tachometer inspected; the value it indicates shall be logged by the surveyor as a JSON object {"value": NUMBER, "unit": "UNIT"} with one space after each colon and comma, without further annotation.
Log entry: {"value": 6375, "unit": "rpm"}
